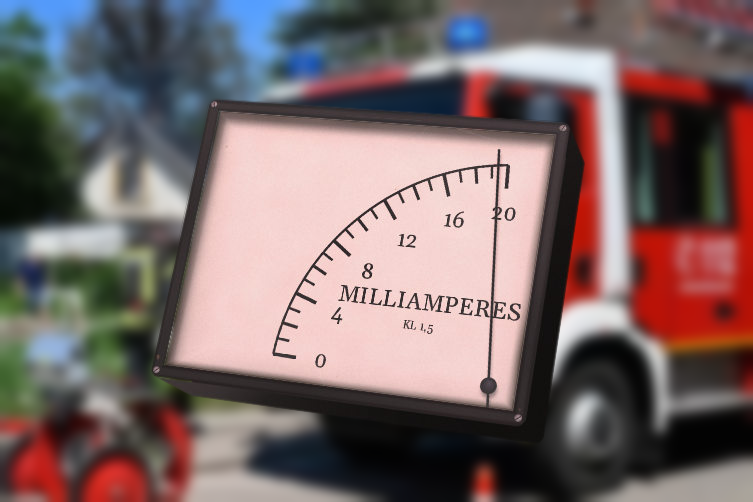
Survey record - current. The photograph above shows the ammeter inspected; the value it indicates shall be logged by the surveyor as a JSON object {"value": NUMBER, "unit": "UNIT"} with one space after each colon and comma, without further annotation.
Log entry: {"value": 19.5, "unit": "mA"}
